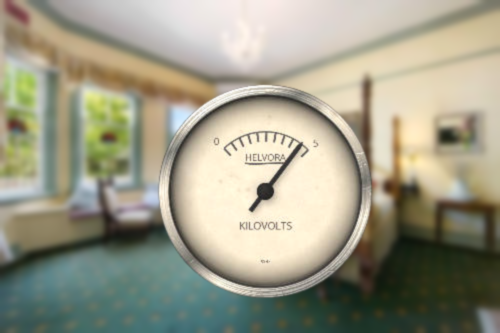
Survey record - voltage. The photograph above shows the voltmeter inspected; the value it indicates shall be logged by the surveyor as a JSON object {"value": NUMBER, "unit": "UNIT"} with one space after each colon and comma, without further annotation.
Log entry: {"value": 4.5, "unit": "kV"}
